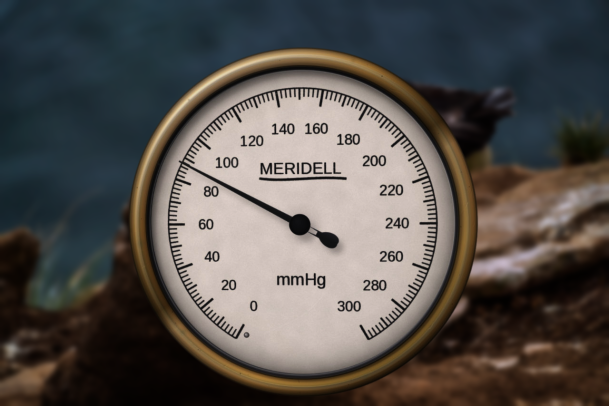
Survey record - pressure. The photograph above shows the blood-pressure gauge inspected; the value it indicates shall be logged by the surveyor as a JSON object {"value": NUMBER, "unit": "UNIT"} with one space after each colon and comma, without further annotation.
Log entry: {"value": 88, "unit": "mmHg"}
